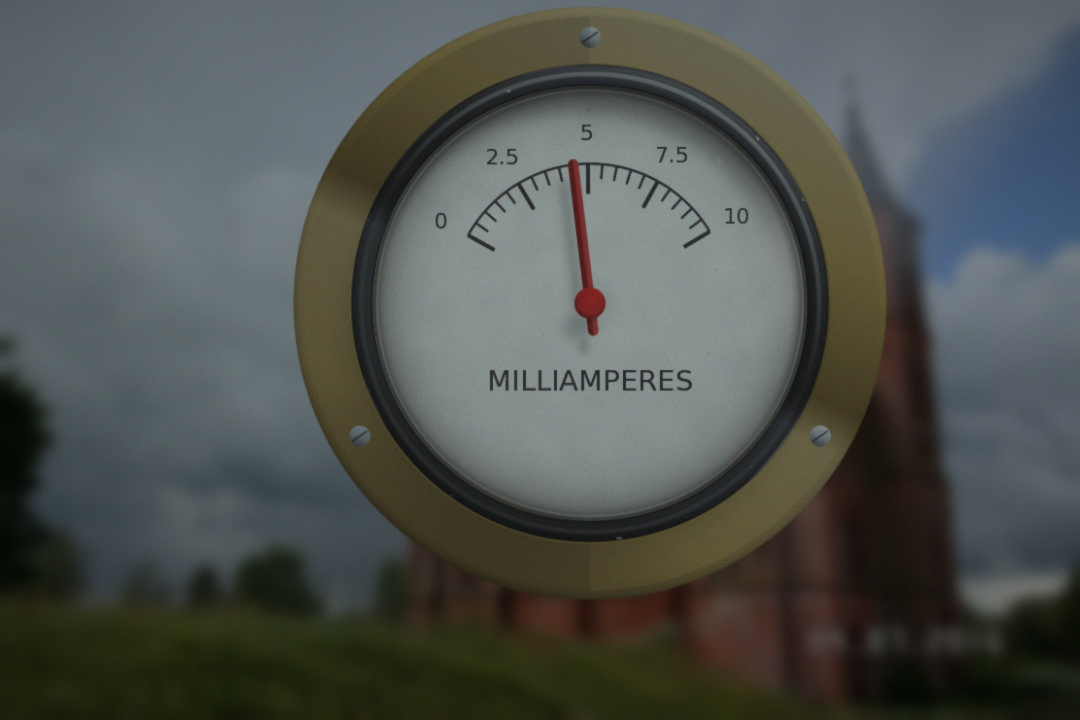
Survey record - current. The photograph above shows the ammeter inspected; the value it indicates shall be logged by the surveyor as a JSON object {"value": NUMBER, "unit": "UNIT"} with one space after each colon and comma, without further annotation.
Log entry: {"value": 4.5, "unit": "mA"}
